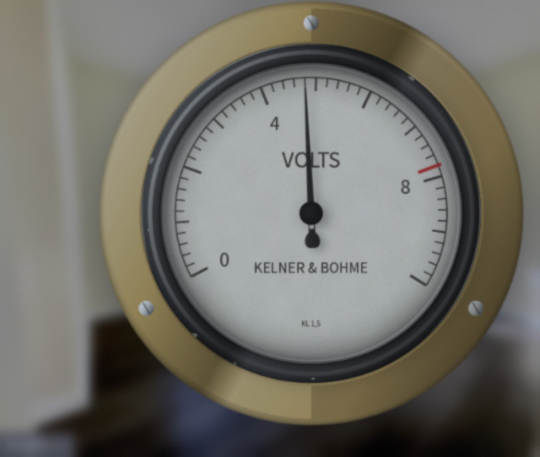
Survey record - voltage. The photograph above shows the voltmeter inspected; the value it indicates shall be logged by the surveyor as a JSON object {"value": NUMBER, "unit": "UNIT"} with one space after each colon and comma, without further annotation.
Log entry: {"value": 4.8, "unit": "V"}
